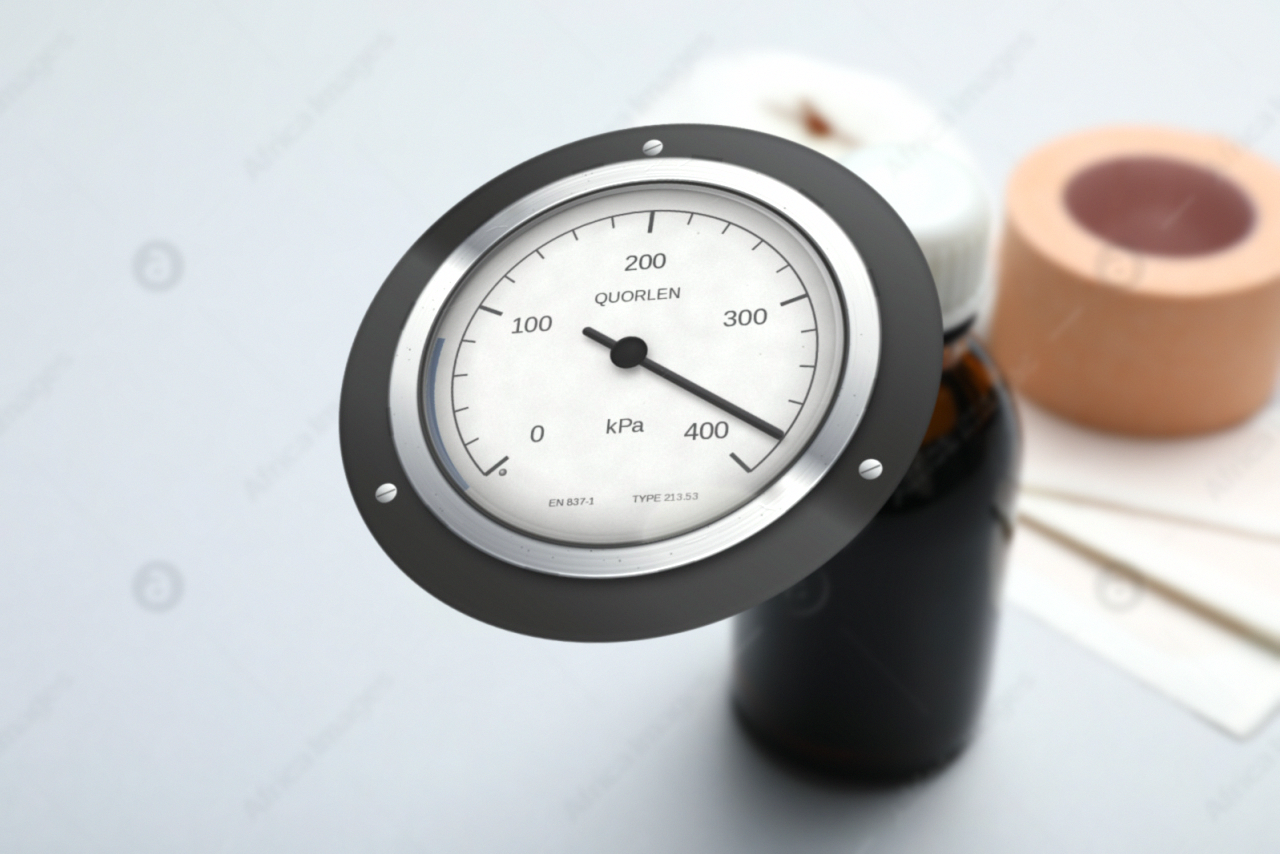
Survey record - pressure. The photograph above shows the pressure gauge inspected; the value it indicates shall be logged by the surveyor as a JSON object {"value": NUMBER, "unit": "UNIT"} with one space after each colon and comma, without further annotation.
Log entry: {"value": 380, "unit": "kPa"}
